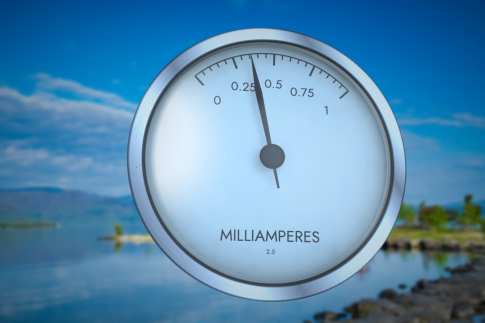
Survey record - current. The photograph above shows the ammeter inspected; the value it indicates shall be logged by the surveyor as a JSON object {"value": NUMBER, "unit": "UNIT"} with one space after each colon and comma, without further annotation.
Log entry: {"value": 0.35, "unit": "mA"}
